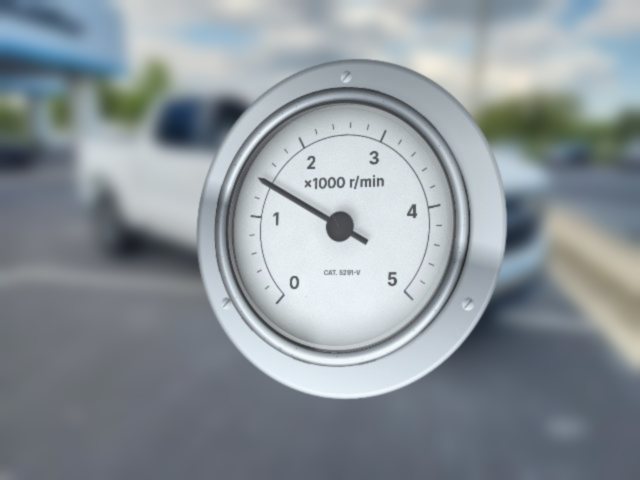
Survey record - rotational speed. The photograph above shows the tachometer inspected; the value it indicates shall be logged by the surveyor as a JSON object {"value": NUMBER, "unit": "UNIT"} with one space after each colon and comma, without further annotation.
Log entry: {"value": 1400, "unit": "rpm"}
